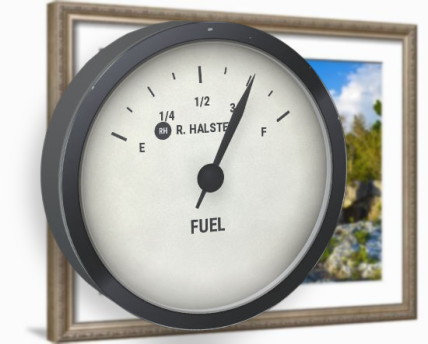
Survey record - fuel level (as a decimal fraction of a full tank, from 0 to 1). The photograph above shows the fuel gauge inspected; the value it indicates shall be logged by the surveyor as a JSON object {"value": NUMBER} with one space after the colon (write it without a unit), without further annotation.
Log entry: {"value": 0.75}
